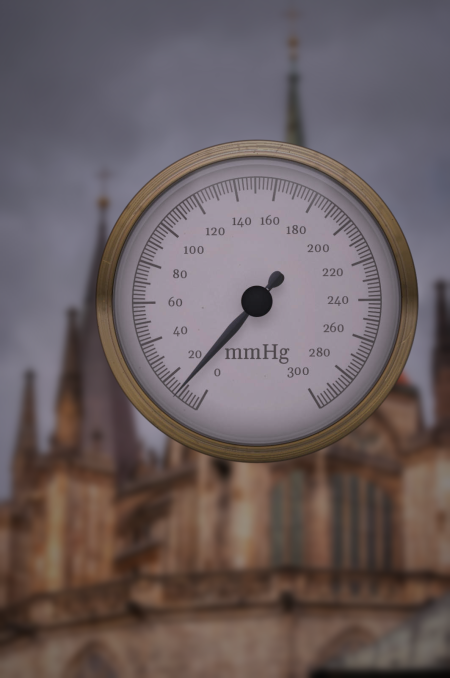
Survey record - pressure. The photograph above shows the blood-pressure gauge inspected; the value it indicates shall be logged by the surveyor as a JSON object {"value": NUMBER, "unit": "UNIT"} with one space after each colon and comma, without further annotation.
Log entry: {"value": 12, "unit": "mmHg"}
